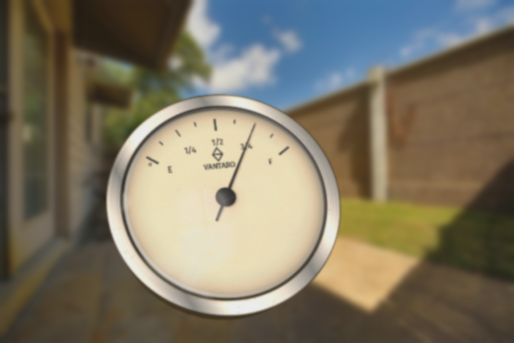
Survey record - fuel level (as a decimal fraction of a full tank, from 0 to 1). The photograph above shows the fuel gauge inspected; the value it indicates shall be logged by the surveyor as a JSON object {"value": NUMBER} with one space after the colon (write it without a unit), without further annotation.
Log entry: {"value": 0.75}
